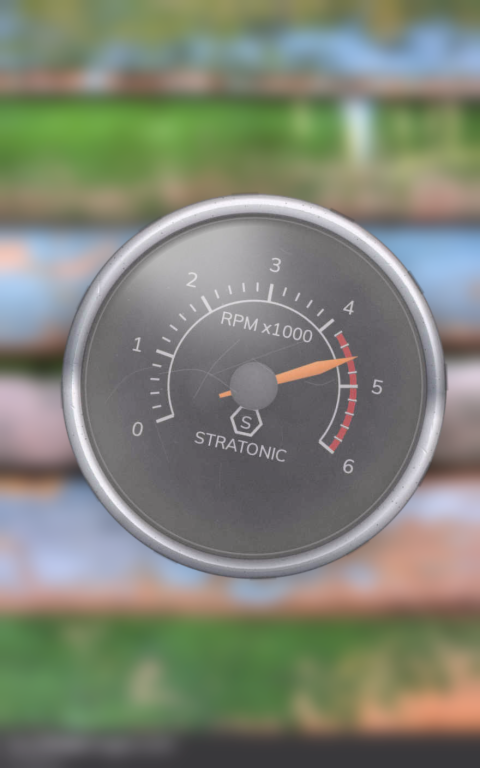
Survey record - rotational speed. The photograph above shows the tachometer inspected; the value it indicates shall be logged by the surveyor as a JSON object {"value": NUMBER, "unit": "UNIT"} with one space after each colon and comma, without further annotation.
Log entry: {"value": 4600, "unit": "rpm"}
